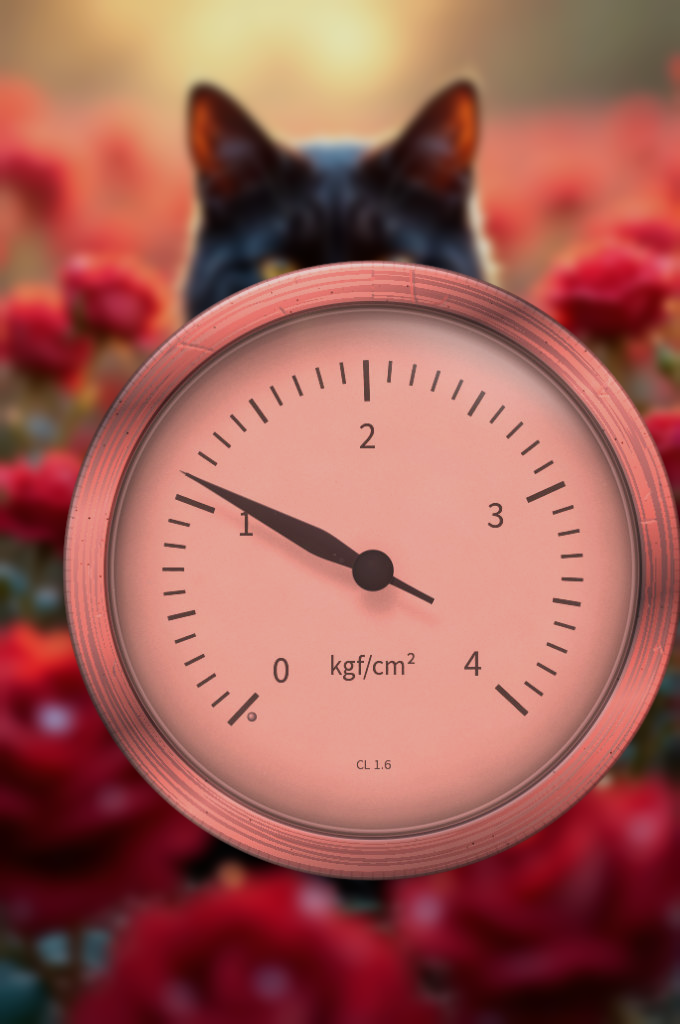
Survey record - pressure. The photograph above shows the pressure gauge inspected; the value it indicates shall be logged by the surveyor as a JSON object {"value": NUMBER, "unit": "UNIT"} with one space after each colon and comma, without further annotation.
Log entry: {"value": 1.1, "unit": "kg/cm²"}
